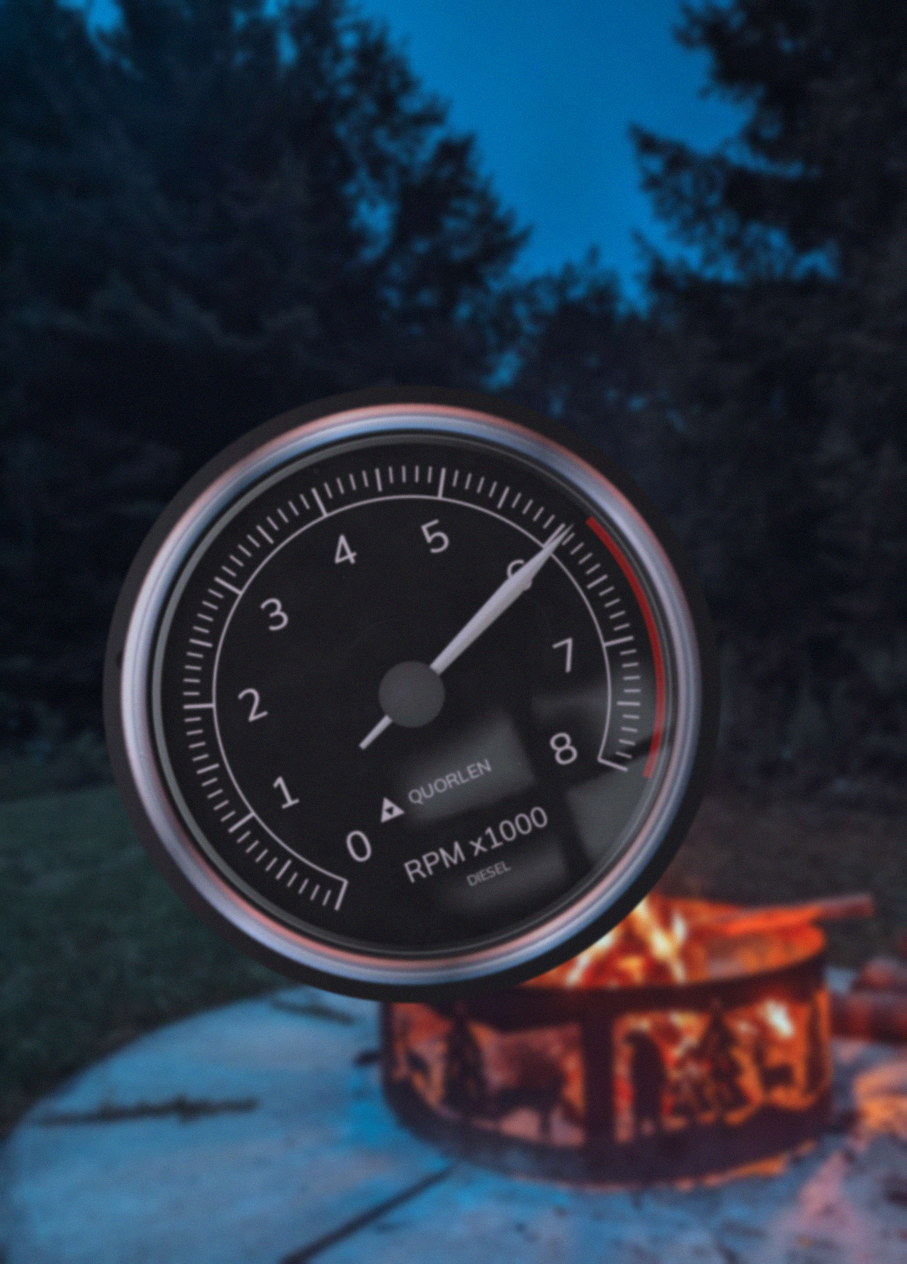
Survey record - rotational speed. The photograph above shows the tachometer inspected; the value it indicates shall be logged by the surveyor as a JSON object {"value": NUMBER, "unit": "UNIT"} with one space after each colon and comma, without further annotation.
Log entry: {"value": 6050, "unit": "rpm"}
